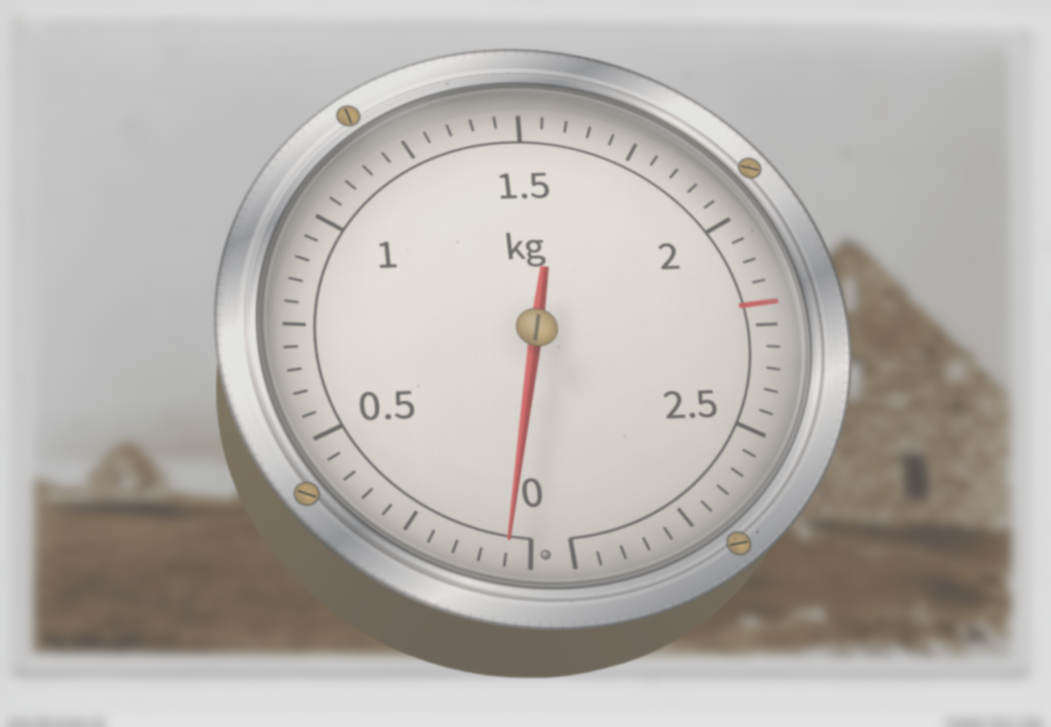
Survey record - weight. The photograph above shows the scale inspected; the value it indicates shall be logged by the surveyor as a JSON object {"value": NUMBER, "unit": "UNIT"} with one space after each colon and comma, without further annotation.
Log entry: {"value": 0.05, "unit": "kg"}
